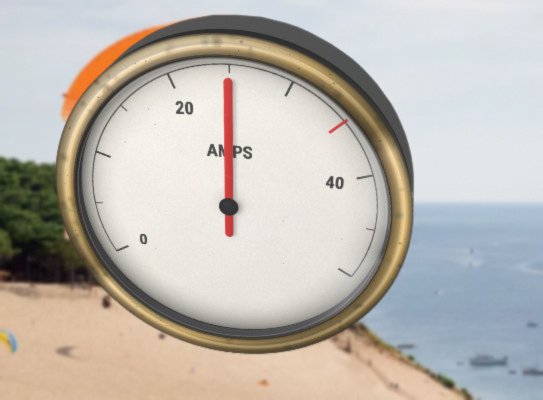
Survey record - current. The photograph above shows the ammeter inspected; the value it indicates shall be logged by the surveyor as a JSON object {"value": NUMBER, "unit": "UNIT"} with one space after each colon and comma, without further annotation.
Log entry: {"value": 25, "unit": "A"}
